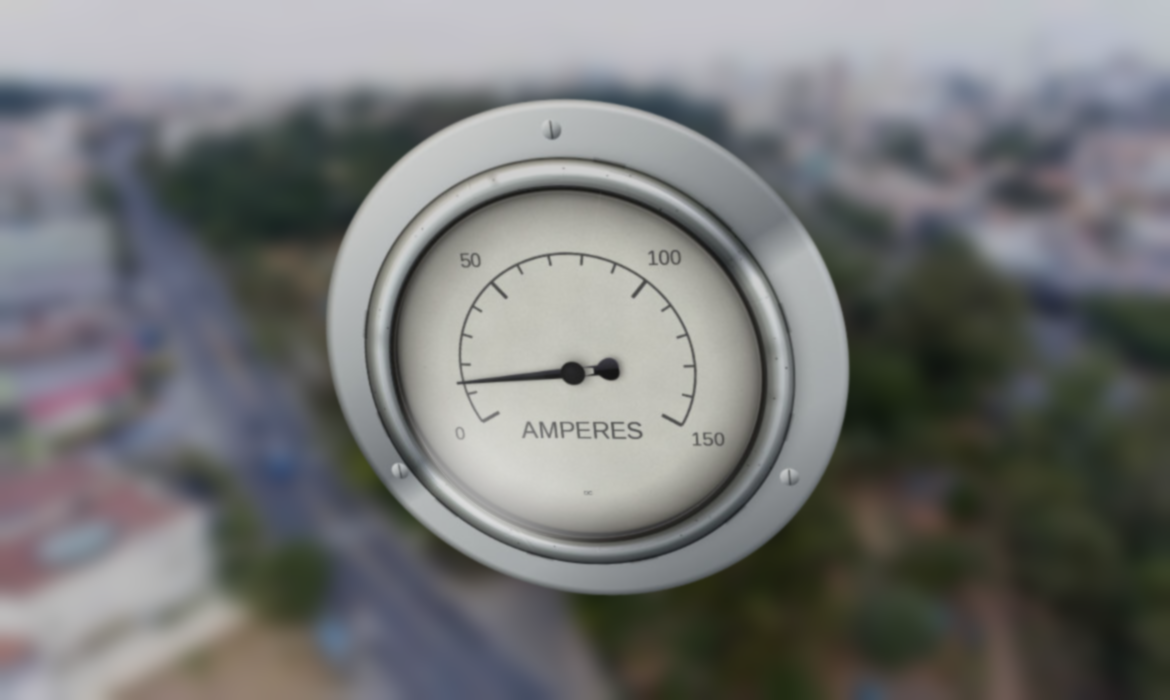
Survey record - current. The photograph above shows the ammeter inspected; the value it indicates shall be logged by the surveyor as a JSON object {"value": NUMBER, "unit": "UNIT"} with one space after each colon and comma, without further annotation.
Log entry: {"value": 15, "unit": "A"}
